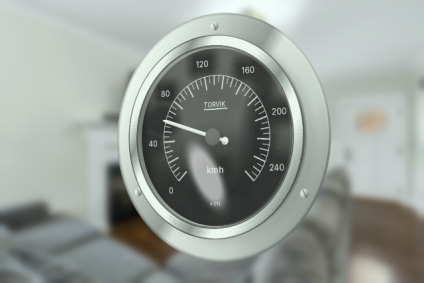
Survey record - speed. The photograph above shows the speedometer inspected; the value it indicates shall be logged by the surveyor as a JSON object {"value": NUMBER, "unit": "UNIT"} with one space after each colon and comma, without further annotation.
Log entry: {"value": 60, "unit": "km/h"}
